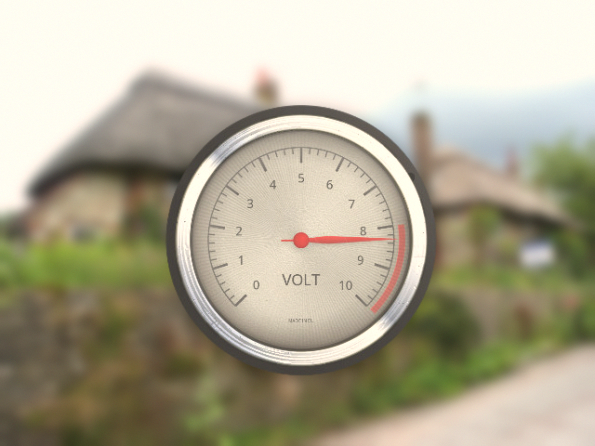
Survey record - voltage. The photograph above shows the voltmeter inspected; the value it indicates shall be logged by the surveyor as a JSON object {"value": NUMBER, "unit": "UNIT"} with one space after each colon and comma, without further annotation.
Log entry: {"value": 8.3, "unit": "V"}
